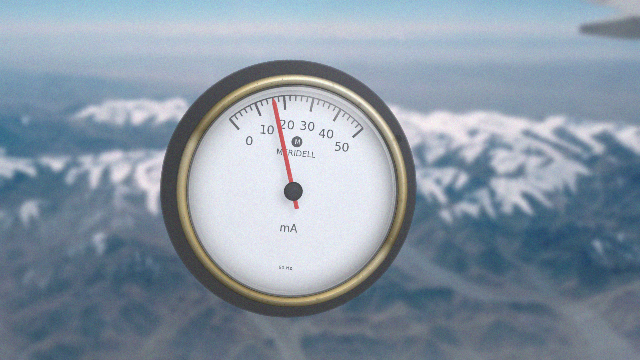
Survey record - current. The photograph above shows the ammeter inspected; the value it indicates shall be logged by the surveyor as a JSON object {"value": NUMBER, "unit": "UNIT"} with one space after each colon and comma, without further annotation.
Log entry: {"value": 16, "unit": "mA"}
